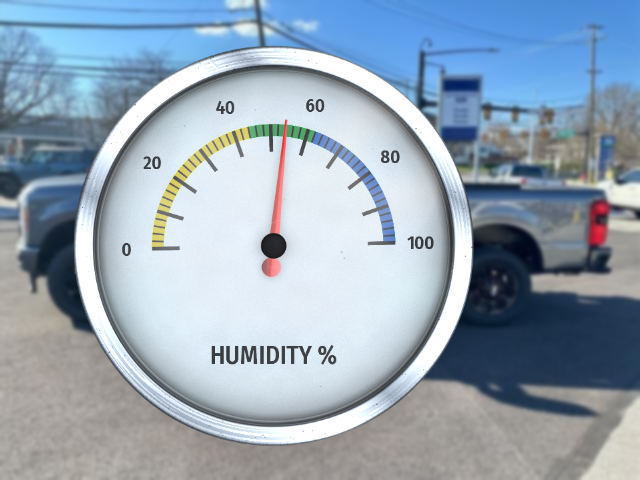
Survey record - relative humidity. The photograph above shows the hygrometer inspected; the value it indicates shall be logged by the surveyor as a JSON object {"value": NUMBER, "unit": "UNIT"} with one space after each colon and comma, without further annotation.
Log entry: {"value": 54, "unit": "%"}
